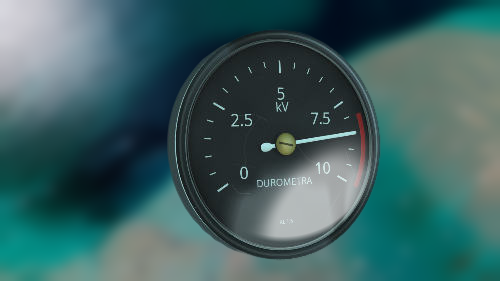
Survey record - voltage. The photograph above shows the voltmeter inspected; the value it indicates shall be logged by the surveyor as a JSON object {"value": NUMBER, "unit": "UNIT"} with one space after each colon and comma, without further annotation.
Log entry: {"value": 8.5, "unit": "kV"}
